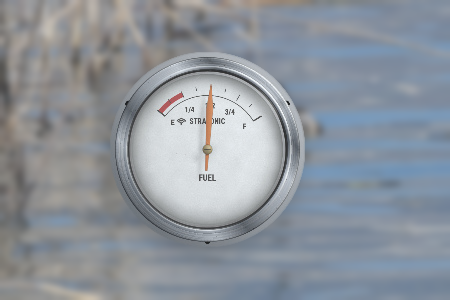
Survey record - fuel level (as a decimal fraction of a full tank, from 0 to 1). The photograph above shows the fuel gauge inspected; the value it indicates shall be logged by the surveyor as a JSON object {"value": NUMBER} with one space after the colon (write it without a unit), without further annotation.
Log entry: {"value": 0.5}
